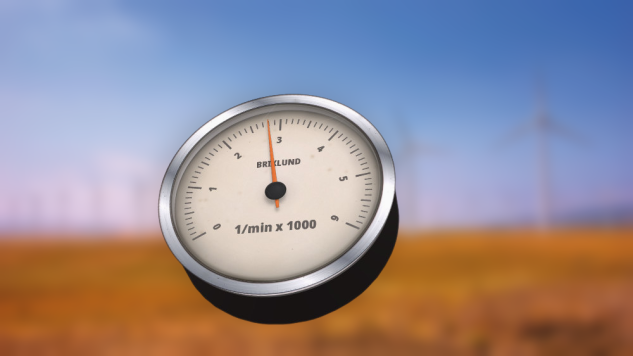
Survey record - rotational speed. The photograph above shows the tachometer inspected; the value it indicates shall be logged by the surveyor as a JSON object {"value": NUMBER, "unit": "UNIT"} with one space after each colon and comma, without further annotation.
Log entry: {"value": 2800, "unit": "rpm"}
